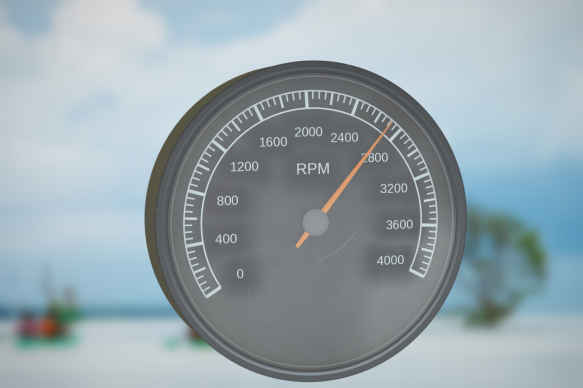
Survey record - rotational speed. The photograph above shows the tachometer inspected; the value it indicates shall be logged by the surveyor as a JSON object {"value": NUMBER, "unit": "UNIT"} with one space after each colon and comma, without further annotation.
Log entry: {"value": 2700, "unit": "rpm"}
